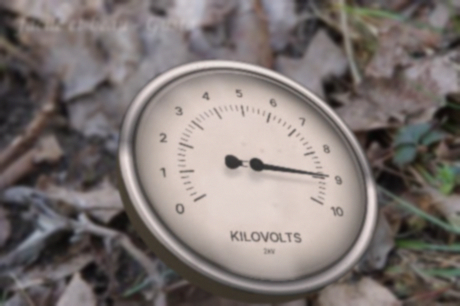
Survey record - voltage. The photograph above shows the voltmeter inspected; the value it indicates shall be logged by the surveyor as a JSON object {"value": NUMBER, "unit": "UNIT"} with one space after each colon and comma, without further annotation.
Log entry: {"value": 9, "unit": "kV"}
